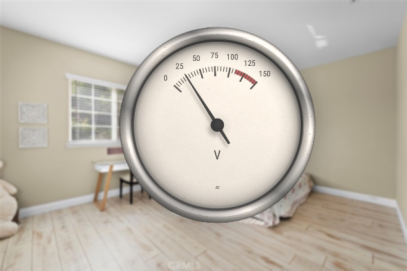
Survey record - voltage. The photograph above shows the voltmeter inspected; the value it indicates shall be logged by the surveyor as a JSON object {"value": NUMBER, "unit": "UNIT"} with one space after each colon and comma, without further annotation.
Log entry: {"value": 25, "unit": "V"}
